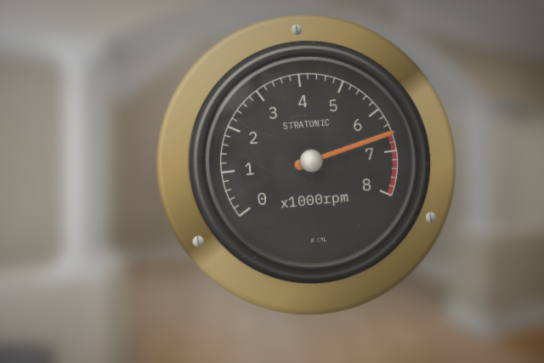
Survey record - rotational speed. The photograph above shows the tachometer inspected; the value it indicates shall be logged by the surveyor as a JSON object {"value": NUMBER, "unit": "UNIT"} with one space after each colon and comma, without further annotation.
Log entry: {"value": 6600, "unit": "rpm"}
